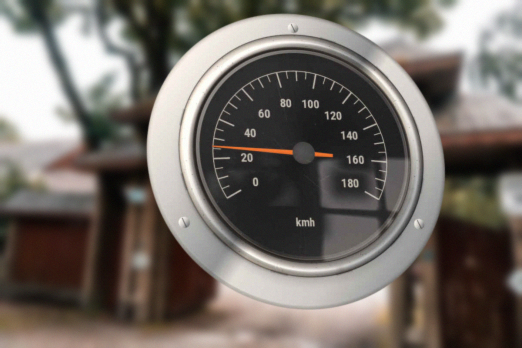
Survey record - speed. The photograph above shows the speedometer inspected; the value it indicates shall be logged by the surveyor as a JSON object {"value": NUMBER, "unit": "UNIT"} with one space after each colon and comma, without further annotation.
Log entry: {"value": 25, "unit": "km/h"}
